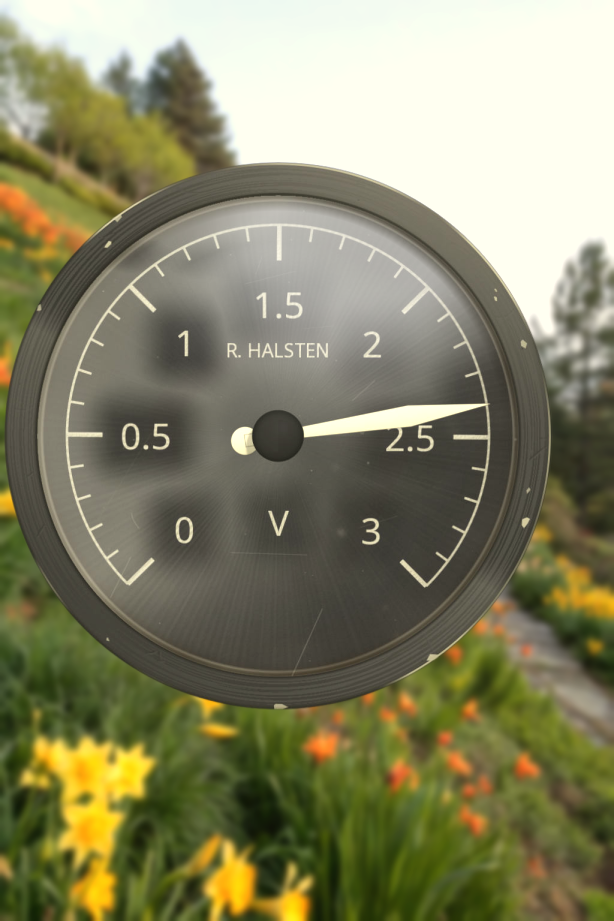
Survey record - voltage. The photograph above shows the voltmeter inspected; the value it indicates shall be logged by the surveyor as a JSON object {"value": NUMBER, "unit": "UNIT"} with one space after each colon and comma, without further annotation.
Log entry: {"value": 2.4, "unit": "V"}
